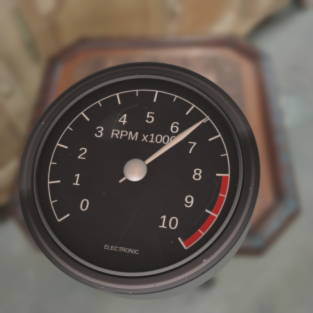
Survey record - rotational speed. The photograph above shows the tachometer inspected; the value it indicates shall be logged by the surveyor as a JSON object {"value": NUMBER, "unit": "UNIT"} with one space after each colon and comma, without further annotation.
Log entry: {"value": 6500, "unit": "rpm"}
